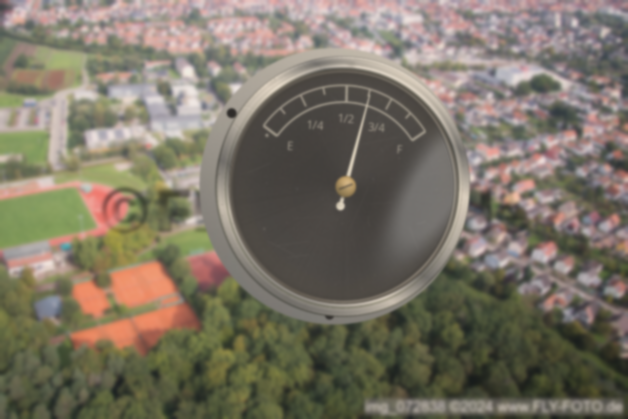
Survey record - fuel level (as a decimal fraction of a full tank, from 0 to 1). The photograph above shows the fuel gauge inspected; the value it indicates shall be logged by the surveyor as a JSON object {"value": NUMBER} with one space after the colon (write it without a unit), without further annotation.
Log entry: {"value": 0.625}
